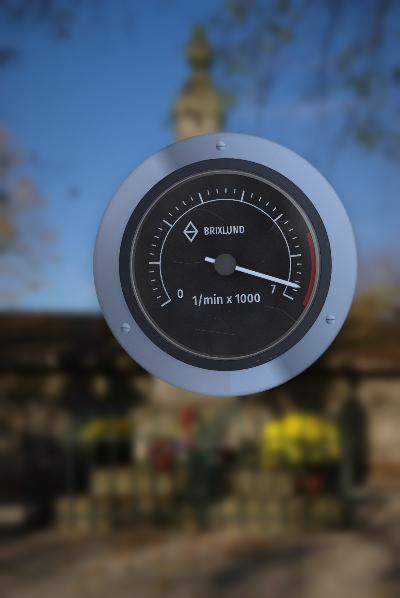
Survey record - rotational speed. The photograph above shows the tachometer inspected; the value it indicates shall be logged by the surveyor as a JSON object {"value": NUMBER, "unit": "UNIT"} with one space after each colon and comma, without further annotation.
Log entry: {"value": 6700, "unit": "rpm"}
